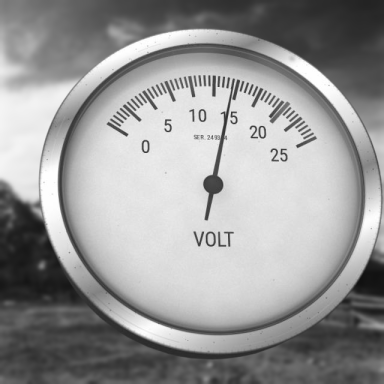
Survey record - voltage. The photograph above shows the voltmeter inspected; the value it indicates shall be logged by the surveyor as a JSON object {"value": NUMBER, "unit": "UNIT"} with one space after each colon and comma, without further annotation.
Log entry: {"value": 14.5, "unit": "V"}
